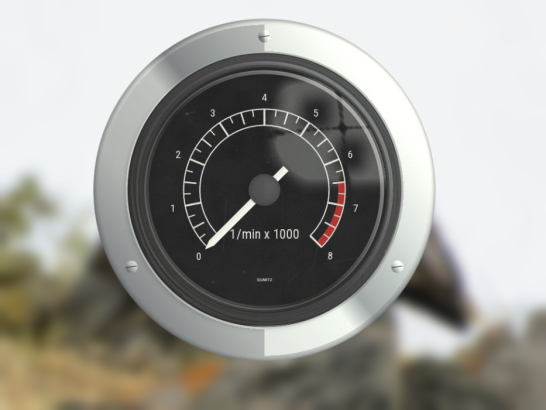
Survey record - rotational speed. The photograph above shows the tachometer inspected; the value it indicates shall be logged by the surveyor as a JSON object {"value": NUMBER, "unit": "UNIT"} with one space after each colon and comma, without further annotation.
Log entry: {"value": 0, "unit": "rpm"}
